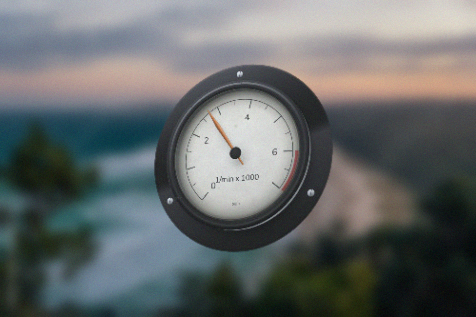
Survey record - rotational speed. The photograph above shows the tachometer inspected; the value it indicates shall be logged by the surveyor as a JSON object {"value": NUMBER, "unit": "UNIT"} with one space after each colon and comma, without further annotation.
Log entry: {"value": 2750, "unit": "rpm"}
